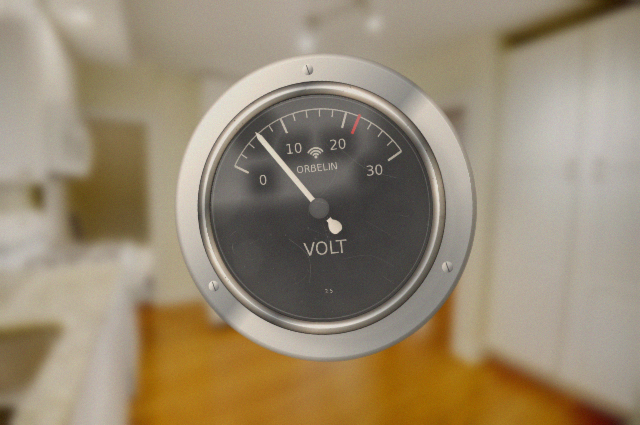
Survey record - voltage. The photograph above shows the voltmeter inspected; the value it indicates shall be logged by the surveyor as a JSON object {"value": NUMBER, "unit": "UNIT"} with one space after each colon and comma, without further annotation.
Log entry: {"value": 6, "unit": "V"}
